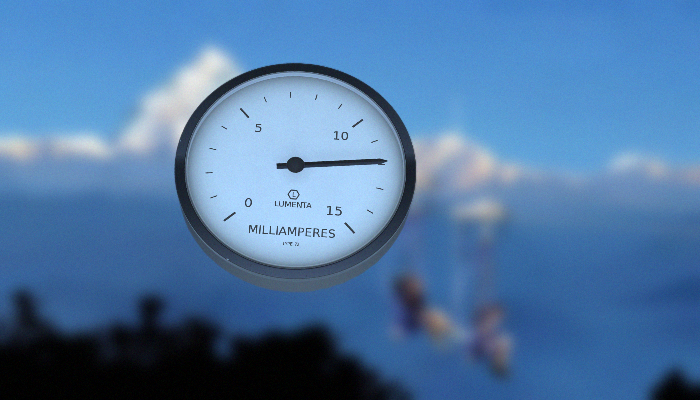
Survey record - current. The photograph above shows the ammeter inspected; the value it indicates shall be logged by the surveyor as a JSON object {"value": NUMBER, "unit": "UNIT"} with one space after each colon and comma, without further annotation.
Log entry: {"value": 12, "unit": "mA"}
